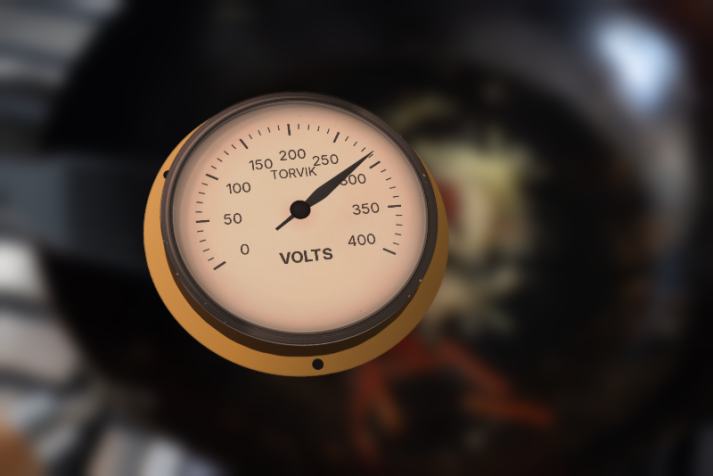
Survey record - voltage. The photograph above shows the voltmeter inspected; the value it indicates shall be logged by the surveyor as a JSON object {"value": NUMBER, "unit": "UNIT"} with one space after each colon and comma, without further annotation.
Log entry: {"value": 290, "unit": "V"}
